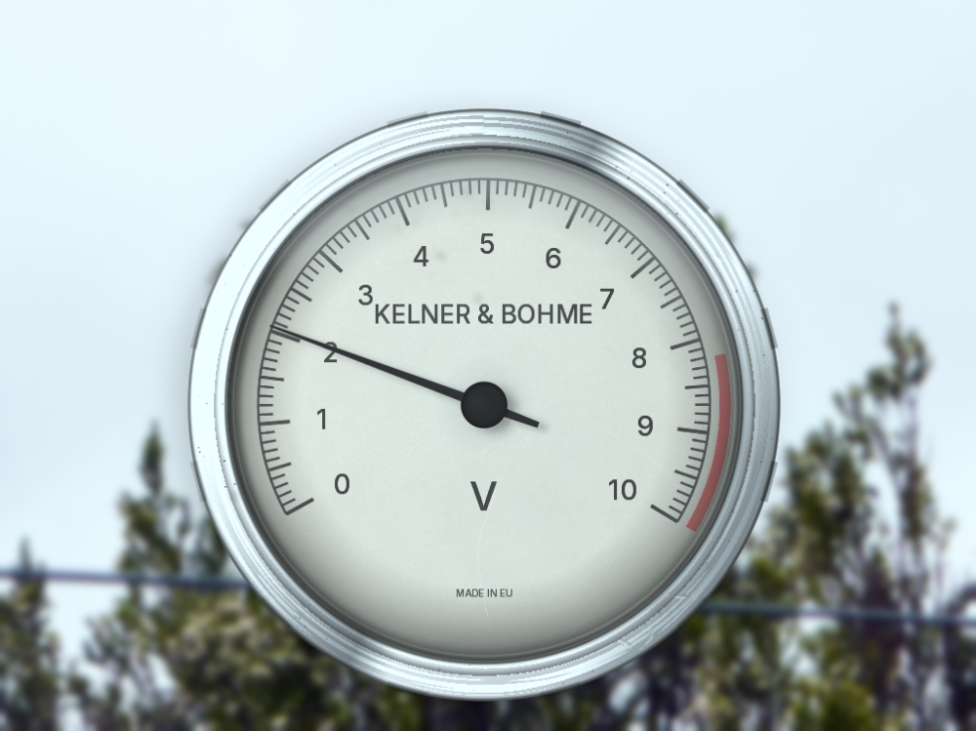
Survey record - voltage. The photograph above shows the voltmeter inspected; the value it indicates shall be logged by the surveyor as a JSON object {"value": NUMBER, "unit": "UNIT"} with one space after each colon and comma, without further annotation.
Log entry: {"value": 2.05, "unit": "V"}
